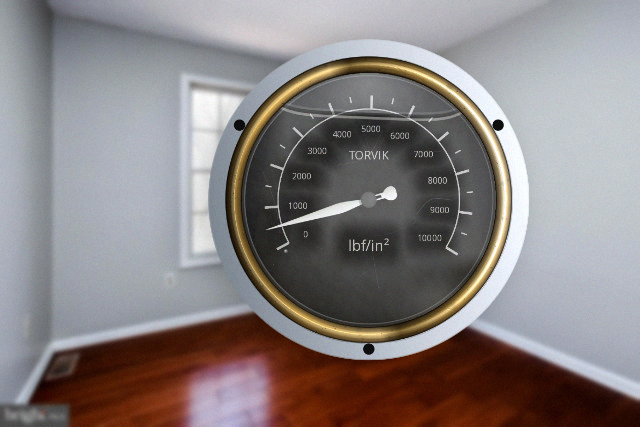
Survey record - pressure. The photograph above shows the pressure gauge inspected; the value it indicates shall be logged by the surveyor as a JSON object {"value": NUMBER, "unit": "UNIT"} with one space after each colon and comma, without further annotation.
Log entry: {"value": 500, "unit": "psi"}
